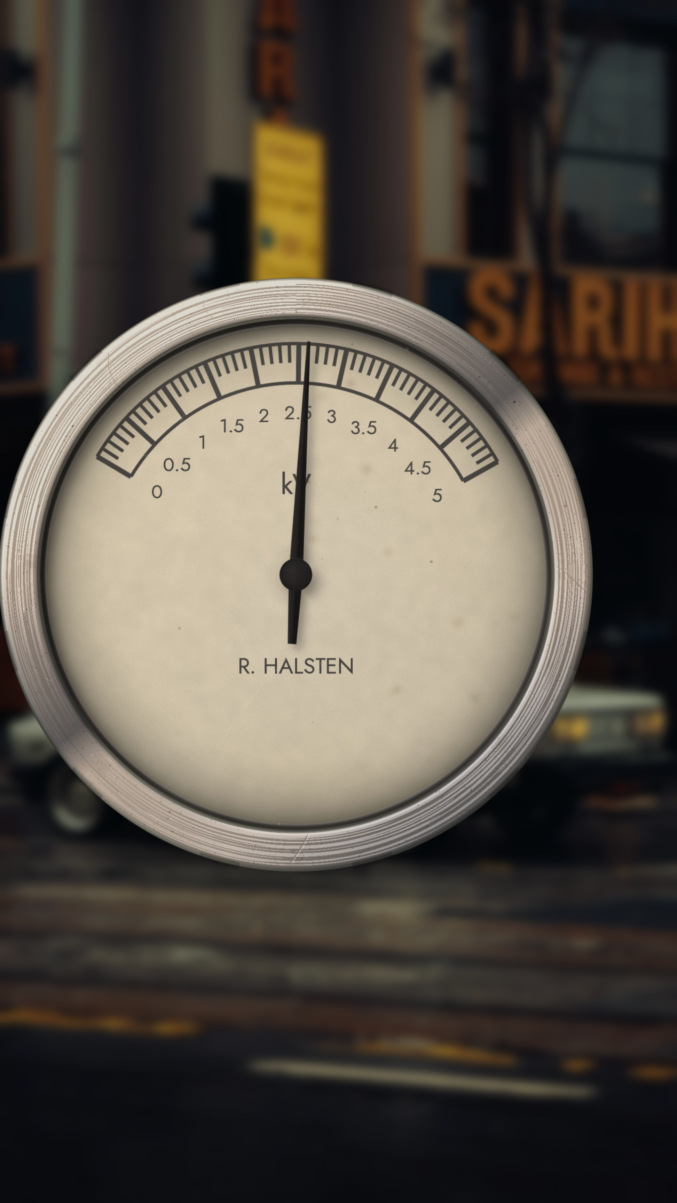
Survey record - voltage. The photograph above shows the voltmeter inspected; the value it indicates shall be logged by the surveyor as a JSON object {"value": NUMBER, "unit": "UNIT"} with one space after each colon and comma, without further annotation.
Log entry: {"value": 2.6, "unit": "kV"}
